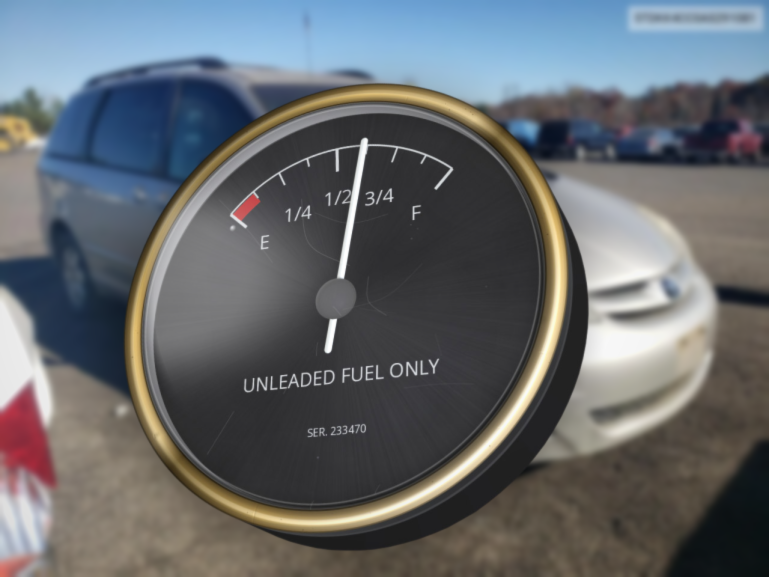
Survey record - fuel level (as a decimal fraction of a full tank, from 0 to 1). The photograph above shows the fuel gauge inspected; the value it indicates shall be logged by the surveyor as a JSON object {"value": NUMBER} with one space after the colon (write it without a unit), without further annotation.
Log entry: {"value": 0.625}
